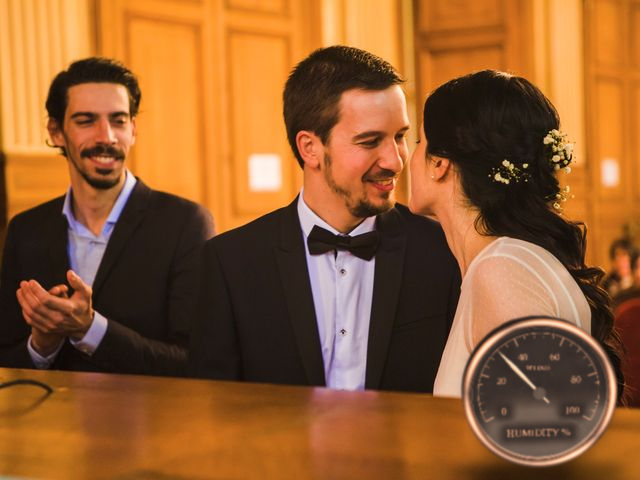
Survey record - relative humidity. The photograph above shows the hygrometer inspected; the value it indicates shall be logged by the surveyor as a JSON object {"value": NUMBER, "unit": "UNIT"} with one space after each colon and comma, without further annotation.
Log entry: {"value": 32, "unit": "%"}
